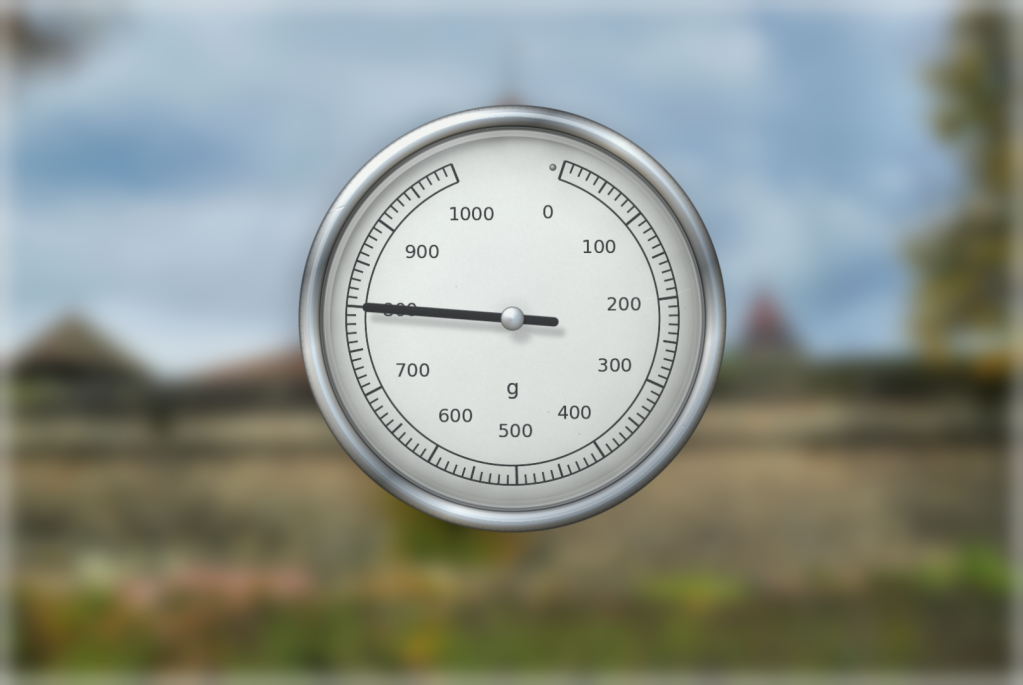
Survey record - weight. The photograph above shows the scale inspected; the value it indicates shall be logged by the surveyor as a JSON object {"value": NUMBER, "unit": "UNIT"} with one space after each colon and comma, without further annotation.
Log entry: {"value": 800, "unit": "g"}
